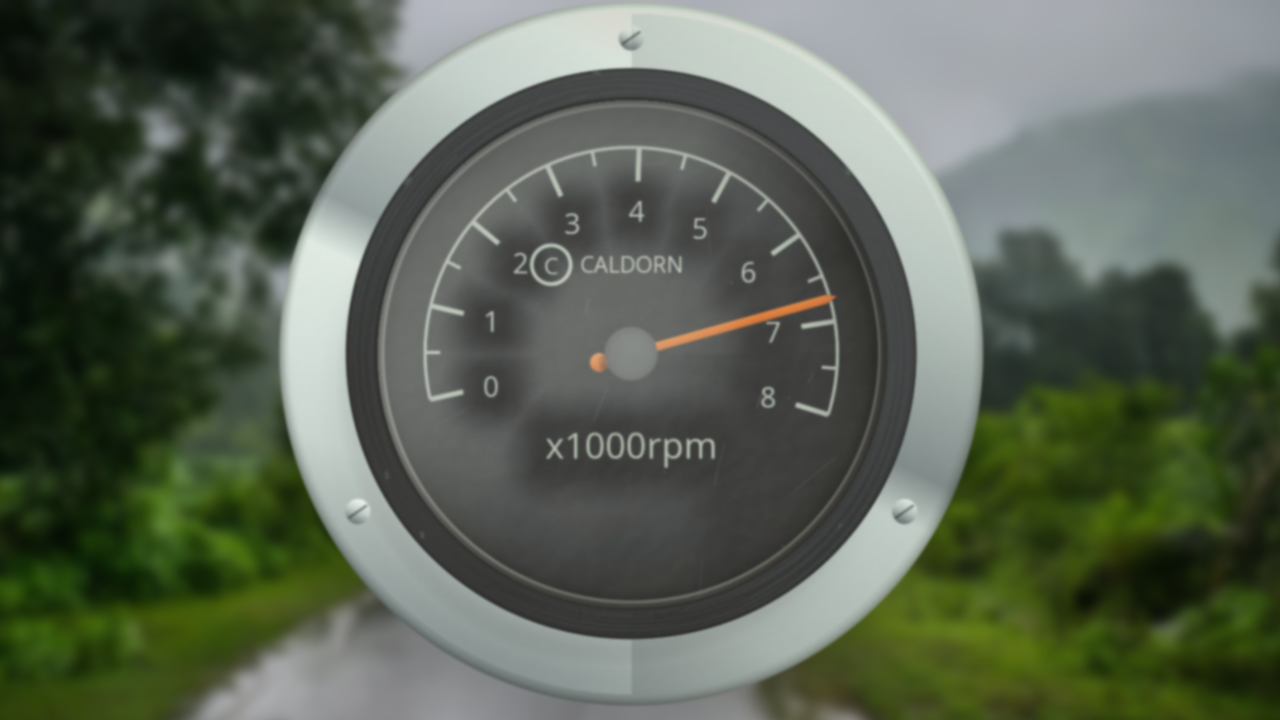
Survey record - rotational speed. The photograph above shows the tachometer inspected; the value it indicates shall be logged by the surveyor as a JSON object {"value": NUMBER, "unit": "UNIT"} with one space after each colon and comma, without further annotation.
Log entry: {"value": 6750, "unit": "rpm"}
